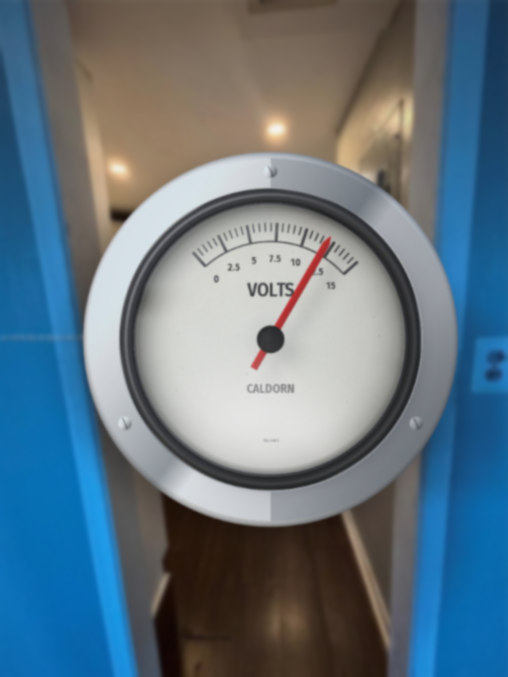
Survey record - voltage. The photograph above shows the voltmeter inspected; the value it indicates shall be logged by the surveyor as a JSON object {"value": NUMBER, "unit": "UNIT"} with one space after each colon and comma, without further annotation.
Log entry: {"value": 12, "unit": "V"}
